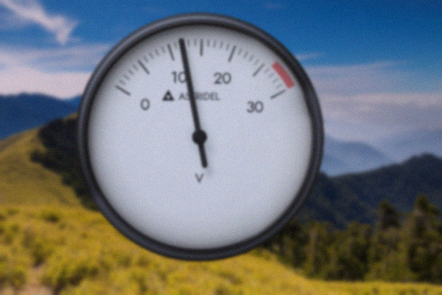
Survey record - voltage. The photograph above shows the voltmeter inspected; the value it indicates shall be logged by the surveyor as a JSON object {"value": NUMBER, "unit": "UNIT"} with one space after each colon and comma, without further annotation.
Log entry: {"value": 12, "unit": "V"}
